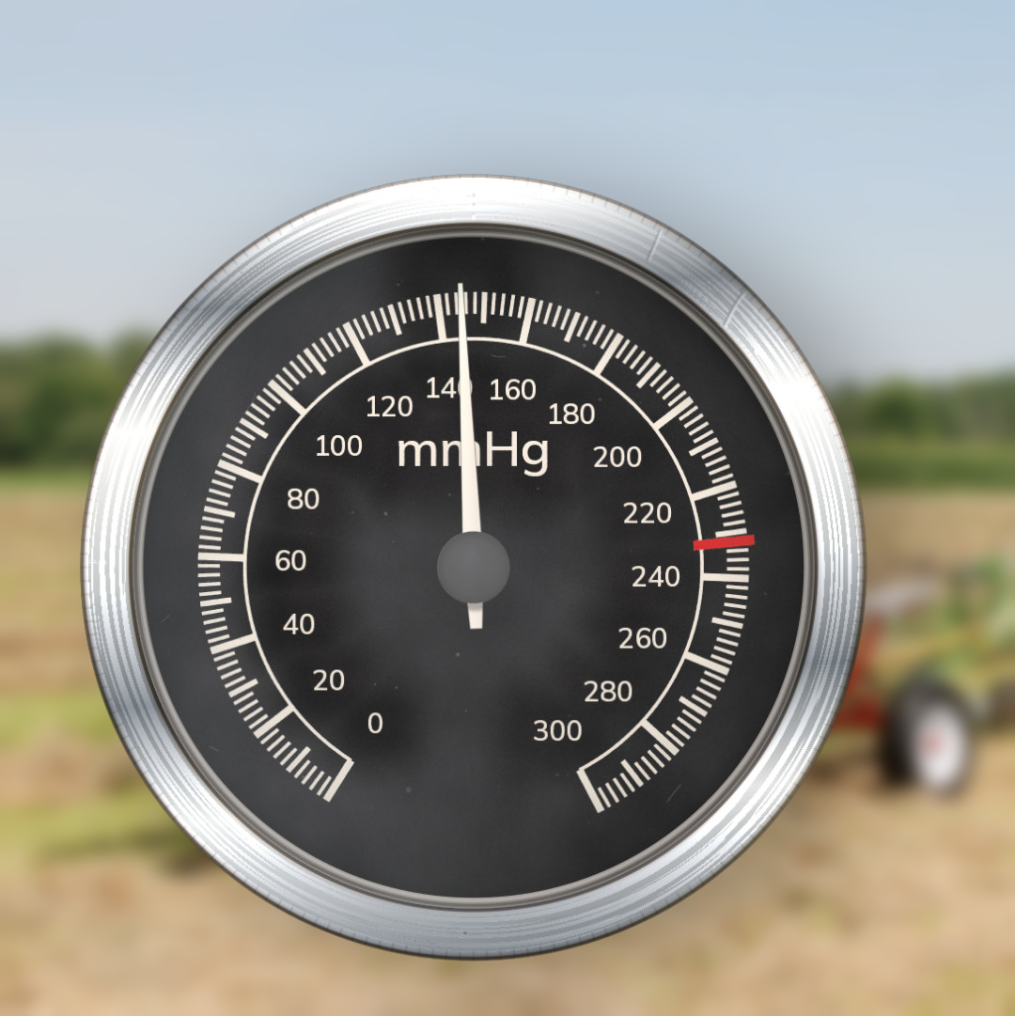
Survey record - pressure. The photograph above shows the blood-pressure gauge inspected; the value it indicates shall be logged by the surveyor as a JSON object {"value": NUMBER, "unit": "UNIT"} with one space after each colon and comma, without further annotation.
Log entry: {"value": 145, "unit": "mmHg"}
